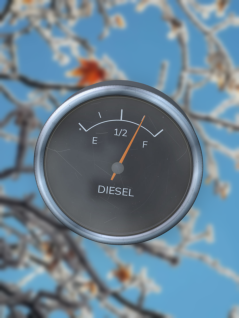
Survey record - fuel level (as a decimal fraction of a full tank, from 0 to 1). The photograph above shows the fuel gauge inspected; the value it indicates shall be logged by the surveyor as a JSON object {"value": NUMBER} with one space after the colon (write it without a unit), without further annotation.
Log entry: {"value": 0.75}
